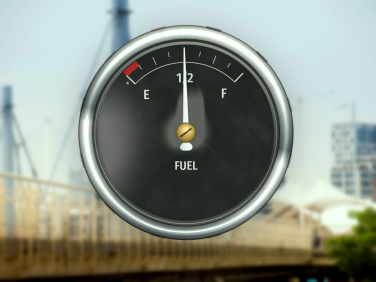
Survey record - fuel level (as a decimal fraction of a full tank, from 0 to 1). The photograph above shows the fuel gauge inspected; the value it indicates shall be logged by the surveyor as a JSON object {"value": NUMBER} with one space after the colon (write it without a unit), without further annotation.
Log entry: {"value": 0.5}
